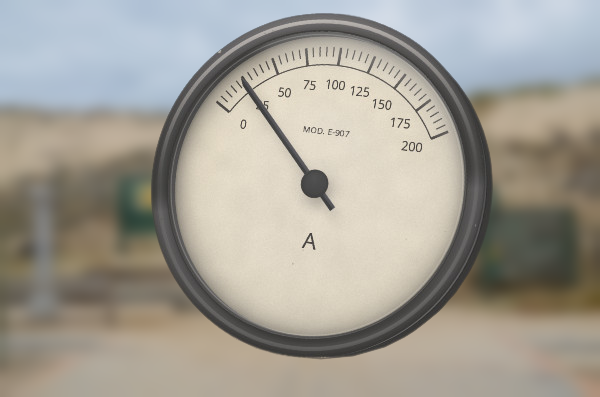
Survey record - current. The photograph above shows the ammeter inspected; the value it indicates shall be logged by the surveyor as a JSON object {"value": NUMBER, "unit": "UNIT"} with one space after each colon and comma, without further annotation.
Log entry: {"value": 25, "unit": "A"}
